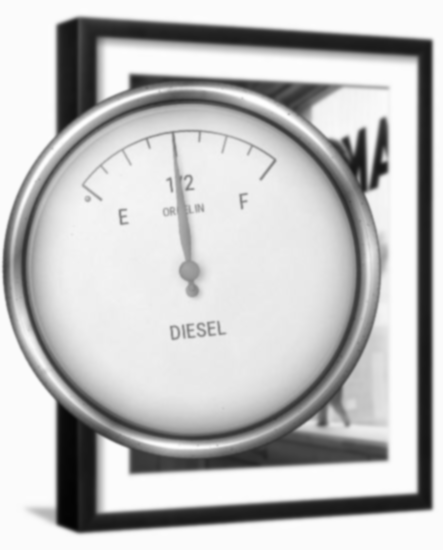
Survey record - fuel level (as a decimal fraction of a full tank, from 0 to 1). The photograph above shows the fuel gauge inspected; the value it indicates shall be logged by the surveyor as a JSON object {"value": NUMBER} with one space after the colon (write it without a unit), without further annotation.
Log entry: {"value": 0.5}
